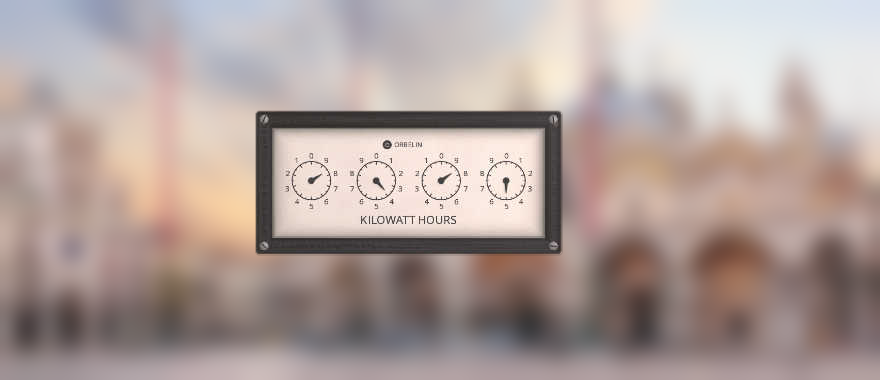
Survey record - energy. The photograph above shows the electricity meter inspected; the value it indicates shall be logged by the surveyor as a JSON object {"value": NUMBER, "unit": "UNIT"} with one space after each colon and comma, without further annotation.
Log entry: {"value": 8385, "unit": "kWh"}
